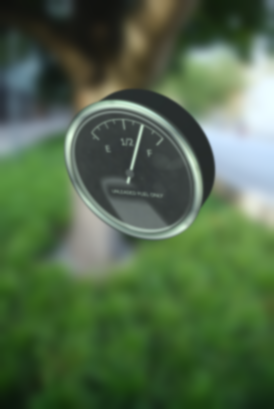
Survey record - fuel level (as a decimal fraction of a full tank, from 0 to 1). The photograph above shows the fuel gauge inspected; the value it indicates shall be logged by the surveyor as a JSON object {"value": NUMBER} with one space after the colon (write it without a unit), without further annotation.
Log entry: {"value": 0.75}
